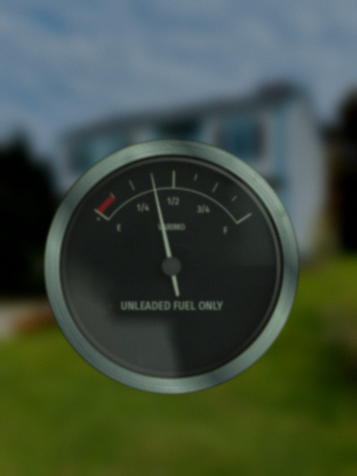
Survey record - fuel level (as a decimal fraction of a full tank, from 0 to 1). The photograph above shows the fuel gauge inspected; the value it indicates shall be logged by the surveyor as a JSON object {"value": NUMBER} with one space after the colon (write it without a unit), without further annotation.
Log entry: {"value": 0.375}
